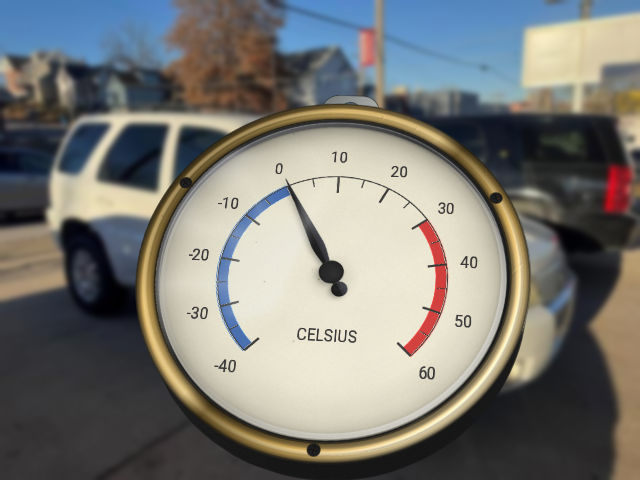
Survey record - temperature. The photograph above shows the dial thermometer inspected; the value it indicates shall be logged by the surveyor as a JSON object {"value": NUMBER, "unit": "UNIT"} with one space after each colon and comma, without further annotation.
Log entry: {"value": 0, "unit": "°C"}
